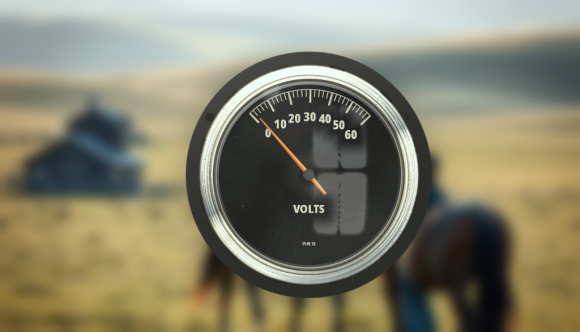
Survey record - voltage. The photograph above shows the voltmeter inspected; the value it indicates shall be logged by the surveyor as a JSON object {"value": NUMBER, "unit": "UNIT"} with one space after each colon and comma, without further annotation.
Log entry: {"value": 2, "unit": "V"}
